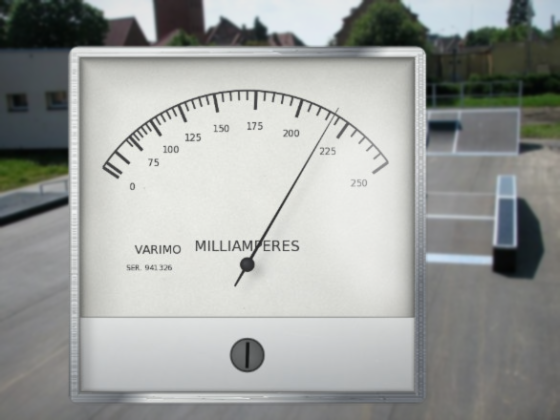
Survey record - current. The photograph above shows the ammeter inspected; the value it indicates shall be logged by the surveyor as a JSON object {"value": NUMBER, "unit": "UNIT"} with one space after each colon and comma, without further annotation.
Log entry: {"value": 217.5, "unit": "mA"}
